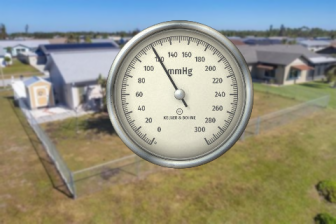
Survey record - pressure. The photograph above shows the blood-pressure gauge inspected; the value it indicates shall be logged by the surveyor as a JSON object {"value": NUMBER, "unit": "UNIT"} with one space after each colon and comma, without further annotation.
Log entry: {"value": 120, "unit": "mmHg"}
